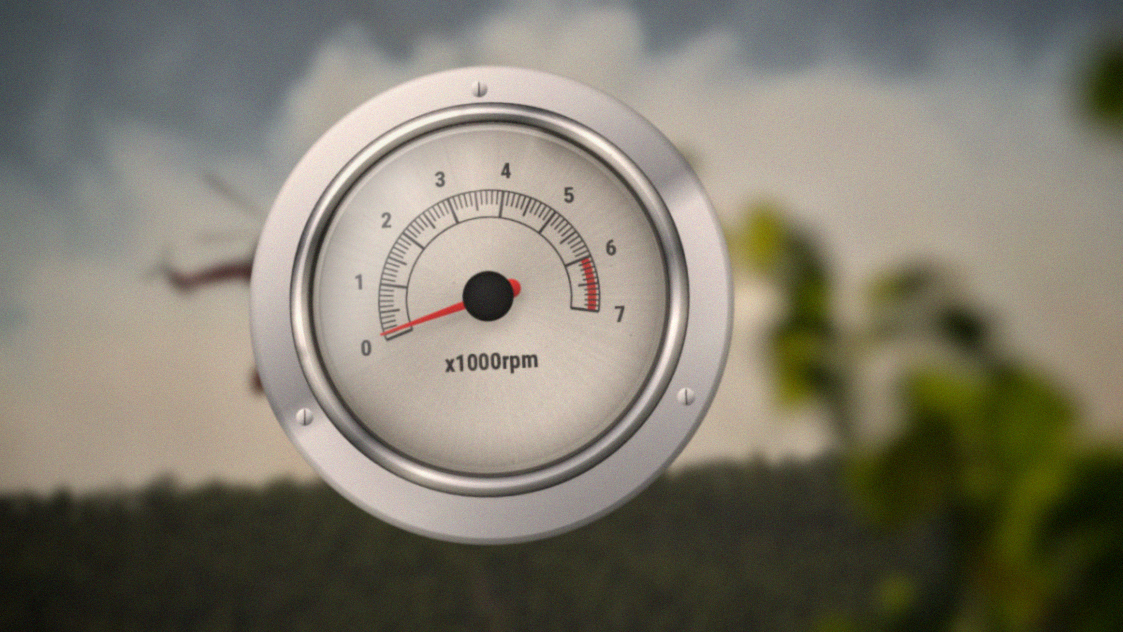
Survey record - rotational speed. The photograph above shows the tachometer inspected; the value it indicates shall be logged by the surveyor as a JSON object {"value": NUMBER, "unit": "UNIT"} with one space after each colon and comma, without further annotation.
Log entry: {"value": 100, "unit": "rpm"}
